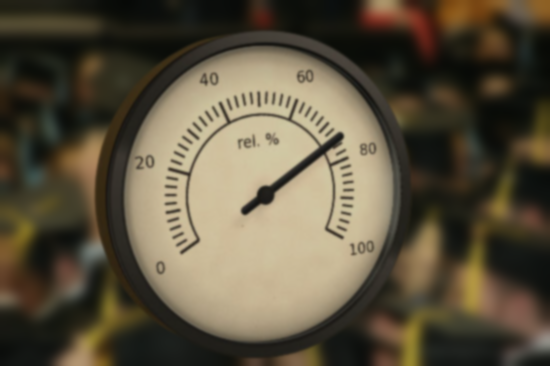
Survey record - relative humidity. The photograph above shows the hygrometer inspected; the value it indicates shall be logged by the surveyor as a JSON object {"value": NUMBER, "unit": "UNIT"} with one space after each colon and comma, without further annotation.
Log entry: {"value": 74, "unit": "%"}
